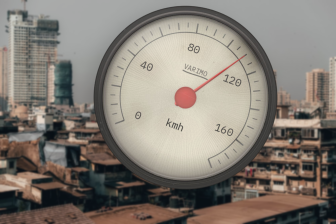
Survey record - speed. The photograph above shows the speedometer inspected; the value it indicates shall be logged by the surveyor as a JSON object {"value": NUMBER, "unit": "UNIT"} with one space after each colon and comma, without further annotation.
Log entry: {"value": 110, "unit": "km/h"}
